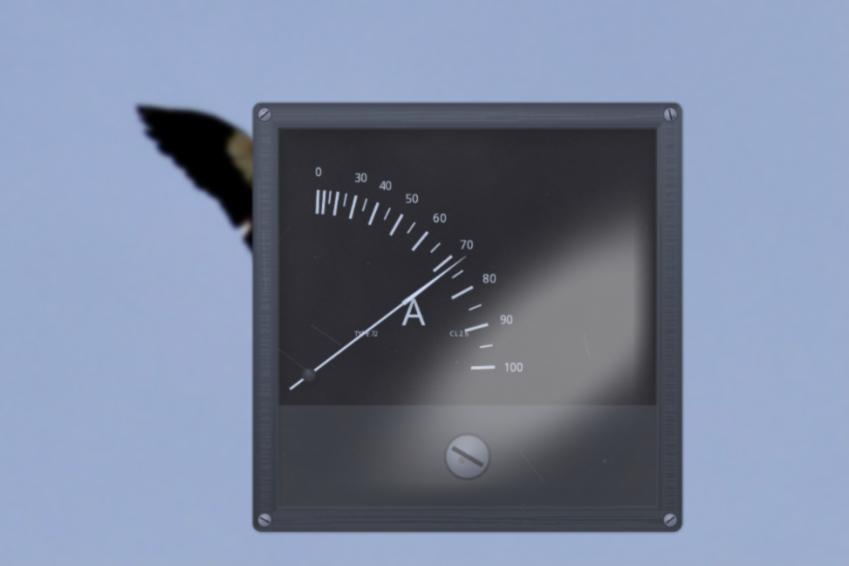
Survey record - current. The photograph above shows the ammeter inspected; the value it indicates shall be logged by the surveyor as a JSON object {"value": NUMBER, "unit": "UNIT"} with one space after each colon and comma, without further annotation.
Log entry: {"value": 72.5, "unit": "A"}
